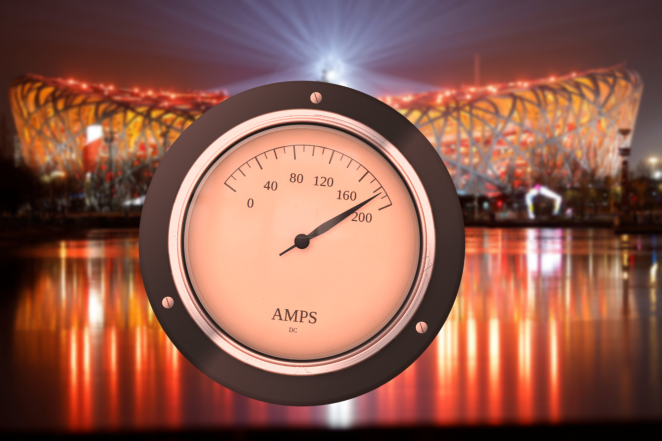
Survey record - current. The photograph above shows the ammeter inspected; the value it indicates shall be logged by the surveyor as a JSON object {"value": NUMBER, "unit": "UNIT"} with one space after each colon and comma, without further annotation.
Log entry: {"value": 185, "unit": "A"}
